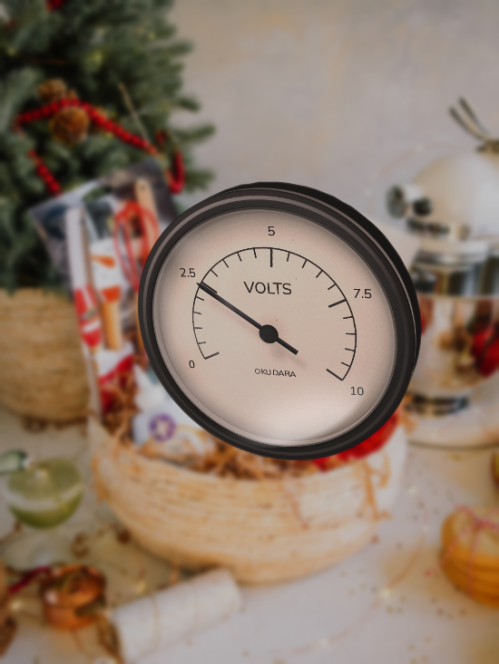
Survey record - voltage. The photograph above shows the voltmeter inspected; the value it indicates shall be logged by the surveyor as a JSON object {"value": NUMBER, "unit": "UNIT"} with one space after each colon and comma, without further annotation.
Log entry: {"value": 2.5, "unit": "V"}
